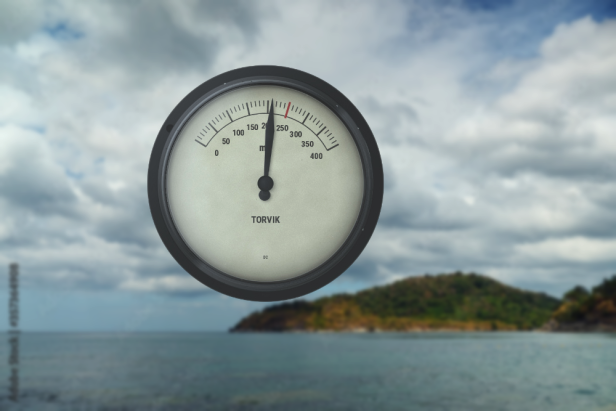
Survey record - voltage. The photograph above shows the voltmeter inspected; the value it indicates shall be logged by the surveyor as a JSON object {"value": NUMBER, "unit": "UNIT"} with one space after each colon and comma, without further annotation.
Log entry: {"value": 210, "unit": "mV"}
